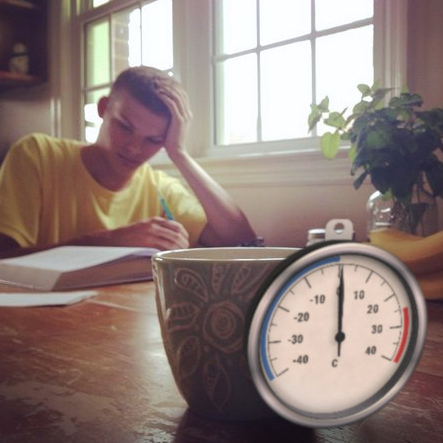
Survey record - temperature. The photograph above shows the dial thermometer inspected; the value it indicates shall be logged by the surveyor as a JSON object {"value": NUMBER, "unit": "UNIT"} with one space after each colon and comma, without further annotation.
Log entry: {"value": 0, "unit": "°C"}
